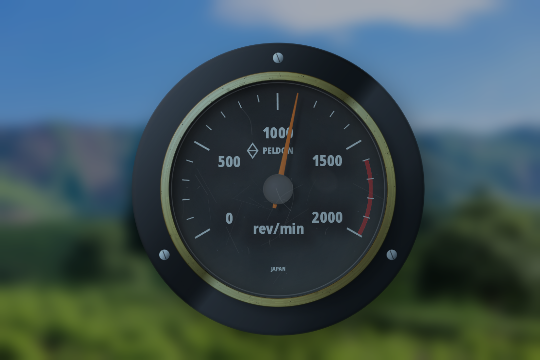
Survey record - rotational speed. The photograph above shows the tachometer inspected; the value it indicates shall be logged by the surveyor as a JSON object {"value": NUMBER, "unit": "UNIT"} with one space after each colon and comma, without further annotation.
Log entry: {"value": 1100, "unit": "rpm"}
